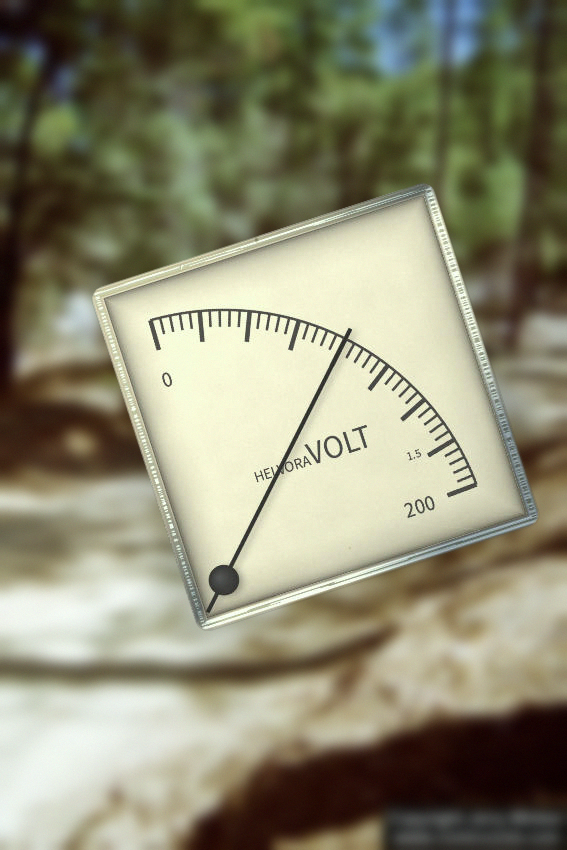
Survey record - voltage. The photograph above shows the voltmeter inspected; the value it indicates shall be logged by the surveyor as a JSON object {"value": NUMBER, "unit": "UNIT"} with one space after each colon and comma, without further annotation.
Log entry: {"value": 100, "unit": "V"}
